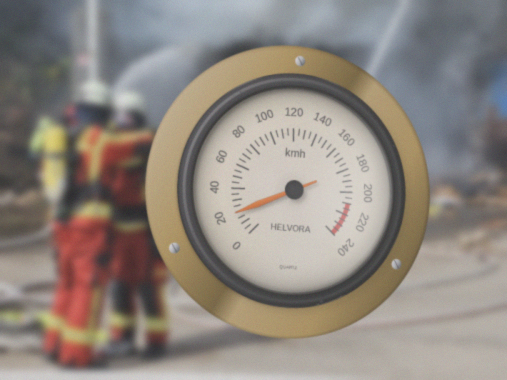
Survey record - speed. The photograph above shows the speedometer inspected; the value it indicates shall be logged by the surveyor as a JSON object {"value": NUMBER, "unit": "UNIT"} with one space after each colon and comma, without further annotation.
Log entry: {"value": 20, "unit": "km/h"}
